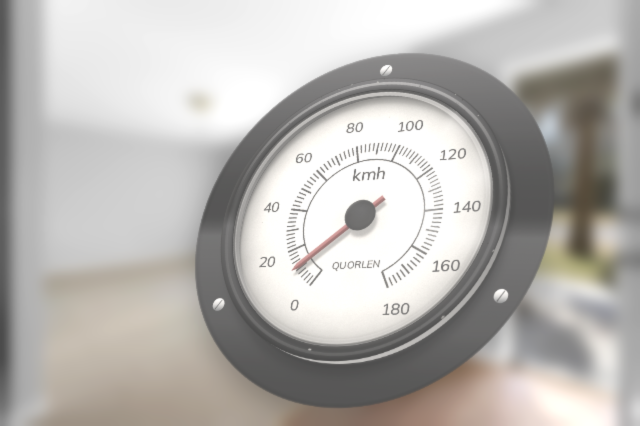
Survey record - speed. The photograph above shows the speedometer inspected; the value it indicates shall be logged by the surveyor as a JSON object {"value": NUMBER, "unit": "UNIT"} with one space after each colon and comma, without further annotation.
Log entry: {"value": 10, "unit": "km/h"}
